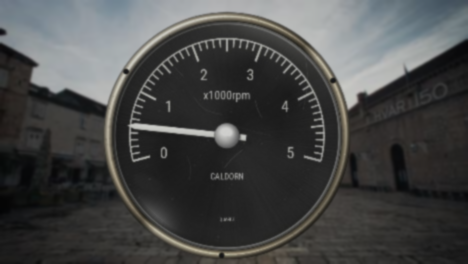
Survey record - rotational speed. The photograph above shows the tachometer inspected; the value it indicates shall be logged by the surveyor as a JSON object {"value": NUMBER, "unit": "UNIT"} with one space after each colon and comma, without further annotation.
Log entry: {"value": 500, "unit": "rpm"}
